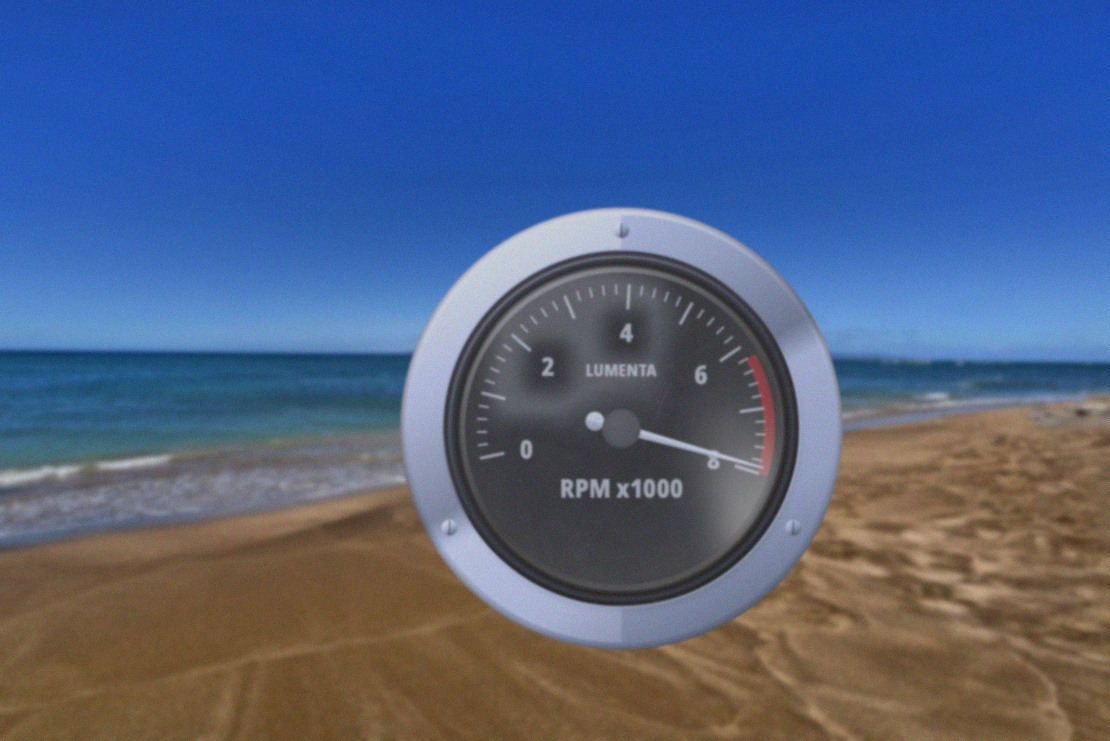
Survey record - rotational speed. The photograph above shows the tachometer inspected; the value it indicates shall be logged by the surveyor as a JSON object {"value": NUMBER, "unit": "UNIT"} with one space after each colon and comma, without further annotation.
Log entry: {"value": 7900, "unit": "rpm"}
